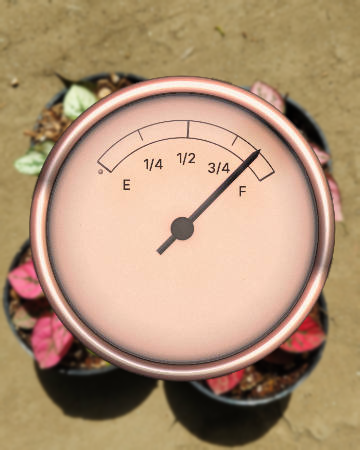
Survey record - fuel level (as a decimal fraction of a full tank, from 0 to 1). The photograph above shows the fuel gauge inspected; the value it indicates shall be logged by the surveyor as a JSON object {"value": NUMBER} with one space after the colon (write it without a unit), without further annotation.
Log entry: {"value": 0.875}
